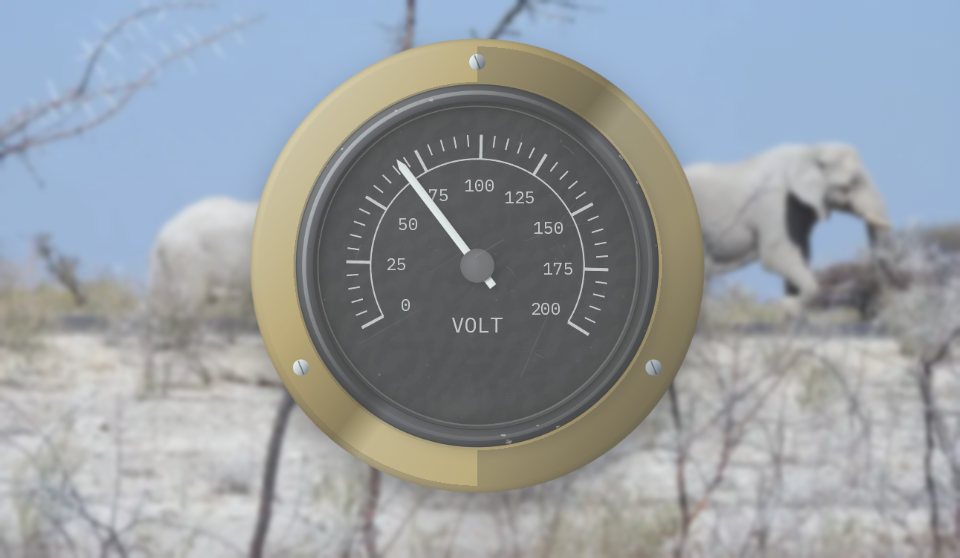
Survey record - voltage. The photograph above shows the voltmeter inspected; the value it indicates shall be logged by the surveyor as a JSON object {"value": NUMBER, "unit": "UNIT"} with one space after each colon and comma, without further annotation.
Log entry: {"value": 67.5, "unit": "V"}
